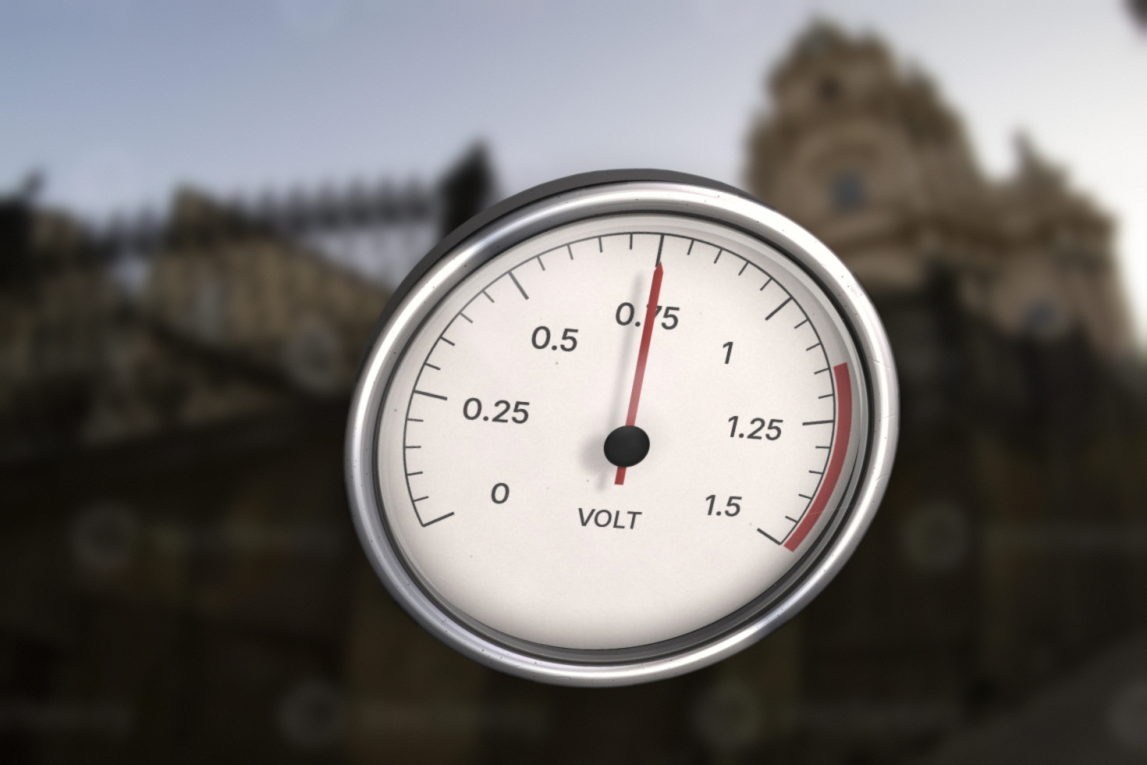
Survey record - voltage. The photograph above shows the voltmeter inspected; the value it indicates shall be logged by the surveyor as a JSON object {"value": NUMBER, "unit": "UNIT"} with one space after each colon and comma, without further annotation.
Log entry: {"value": 0.75, "unit": "V"}
